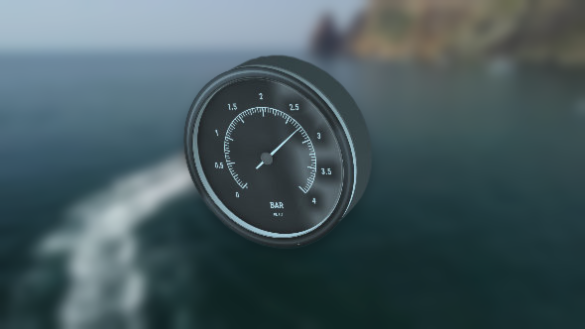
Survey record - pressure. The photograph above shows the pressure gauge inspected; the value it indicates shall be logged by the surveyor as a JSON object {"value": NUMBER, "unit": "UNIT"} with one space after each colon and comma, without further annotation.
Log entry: {"value": 2.75, "unit": "bar"}
